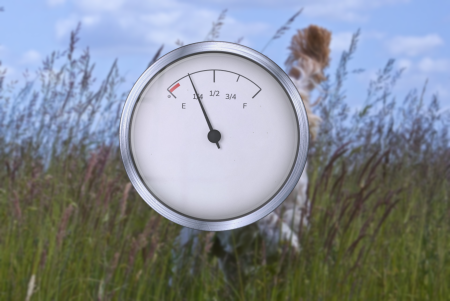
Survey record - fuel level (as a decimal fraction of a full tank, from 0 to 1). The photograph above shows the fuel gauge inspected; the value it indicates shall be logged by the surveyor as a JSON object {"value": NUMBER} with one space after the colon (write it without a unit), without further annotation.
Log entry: {"value": 0.25}
